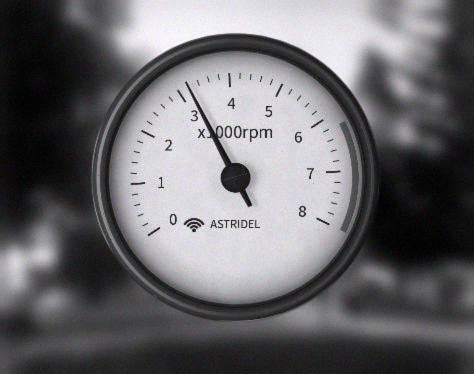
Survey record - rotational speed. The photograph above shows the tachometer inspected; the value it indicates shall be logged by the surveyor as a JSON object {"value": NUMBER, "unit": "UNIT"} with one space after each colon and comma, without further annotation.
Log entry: {"value": 3200, "unit": "rpm"}
